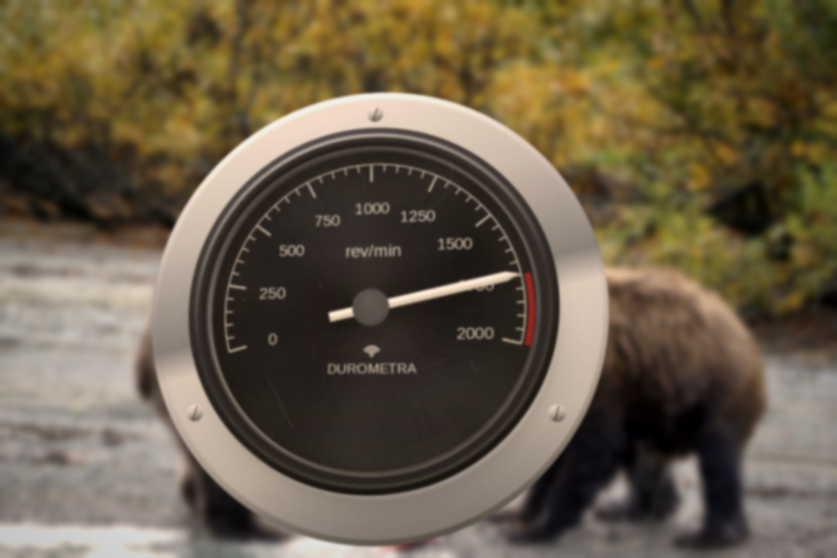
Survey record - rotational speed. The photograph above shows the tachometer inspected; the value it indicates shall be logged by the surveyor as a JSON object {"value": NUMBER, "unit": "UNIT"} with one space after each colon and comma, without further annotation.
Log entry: {"value": 1750, "unit": "rpm"}
